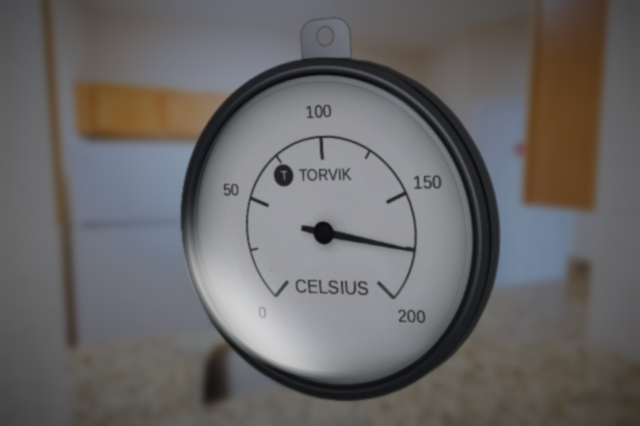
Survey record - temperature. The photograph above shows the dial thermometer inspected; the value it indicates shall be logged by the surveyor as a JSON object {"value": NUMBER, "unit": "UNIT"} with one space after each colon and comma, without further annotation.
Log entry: {"value": 175, "unit": "°C"}
